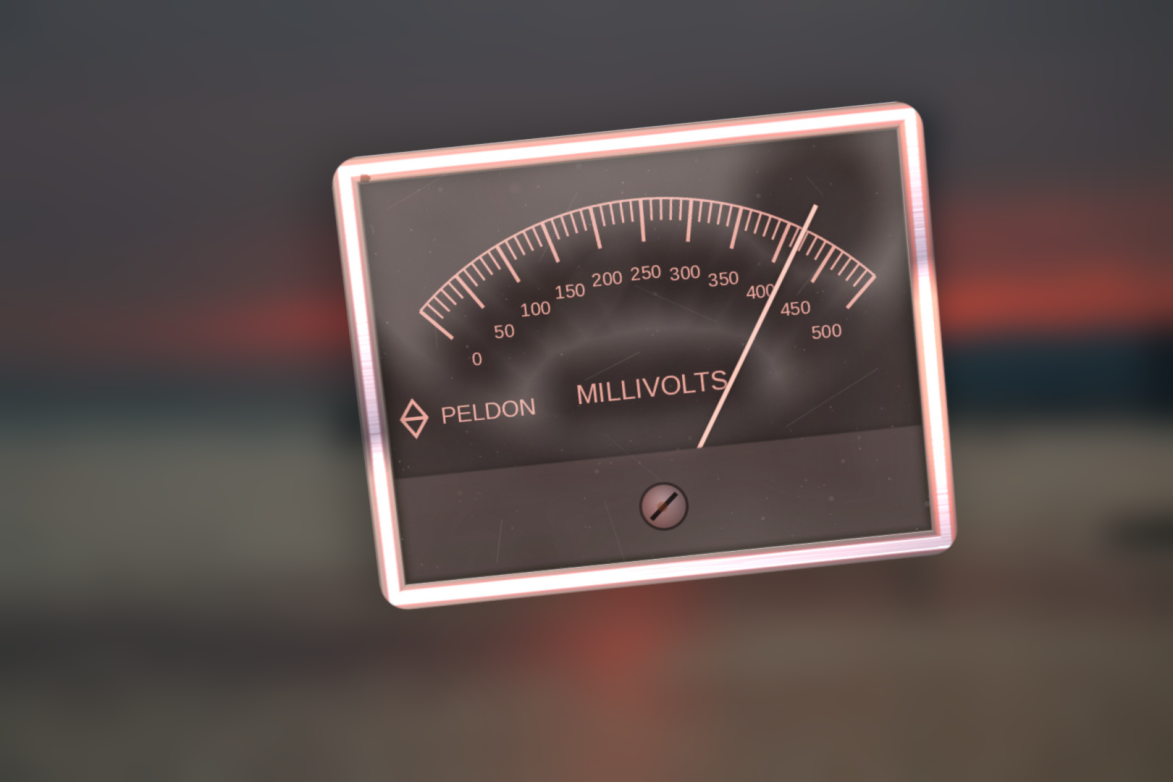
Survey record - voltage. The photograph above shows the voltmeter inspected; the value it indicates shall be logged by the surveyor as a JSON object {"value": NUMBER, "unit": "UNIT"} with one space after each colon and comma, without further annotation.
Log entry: {"value": 415, "unit": "mV"}
